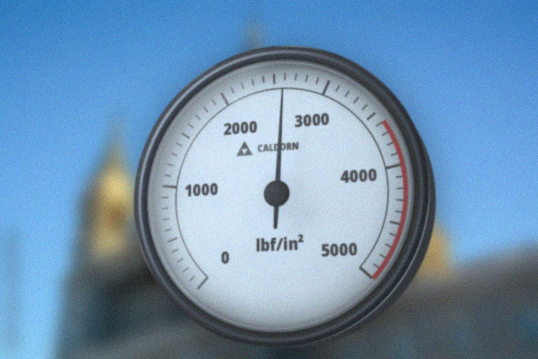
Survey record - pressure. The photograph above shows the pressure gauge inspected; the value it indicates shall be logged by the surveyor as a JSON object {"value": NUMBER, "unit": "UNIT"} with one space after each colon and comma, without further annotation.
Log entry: {"value": 2600, "unit": "psi"}
